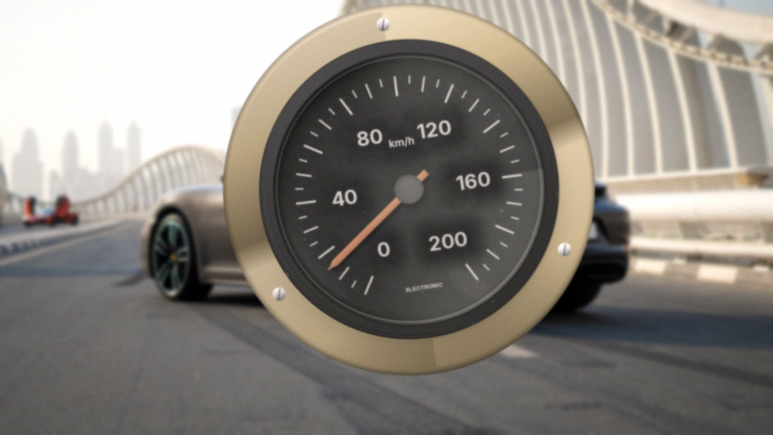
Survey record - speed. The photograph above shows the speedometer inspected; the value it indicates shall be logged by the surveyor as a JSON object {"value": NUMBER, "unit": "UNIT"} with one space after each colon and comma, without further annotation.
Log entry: {"value": 15, "unit": "km/h"}
